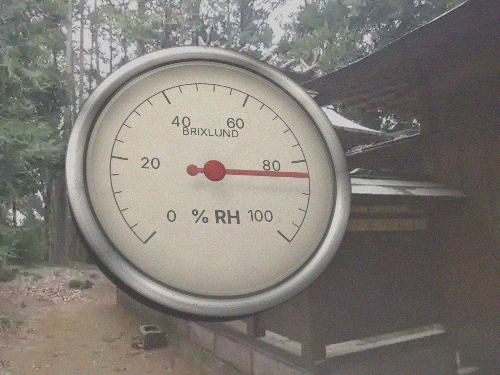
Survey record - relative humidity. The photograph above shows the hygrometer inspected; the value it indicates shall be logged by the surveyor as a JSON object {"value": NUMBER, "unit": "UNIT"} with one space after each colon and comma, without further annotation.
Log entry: {"value": 84, "unit": "%"}
